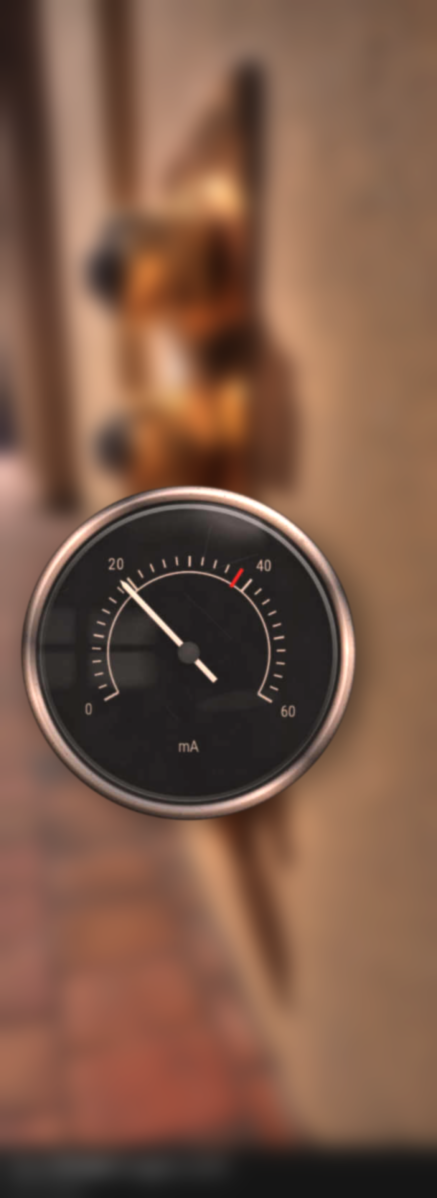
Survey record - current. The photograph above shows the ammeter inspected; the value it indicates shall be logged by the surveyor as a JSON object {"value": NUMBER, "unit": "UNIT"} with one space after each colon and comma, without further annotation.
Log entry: {"value": 19, "unit": "mA"}
